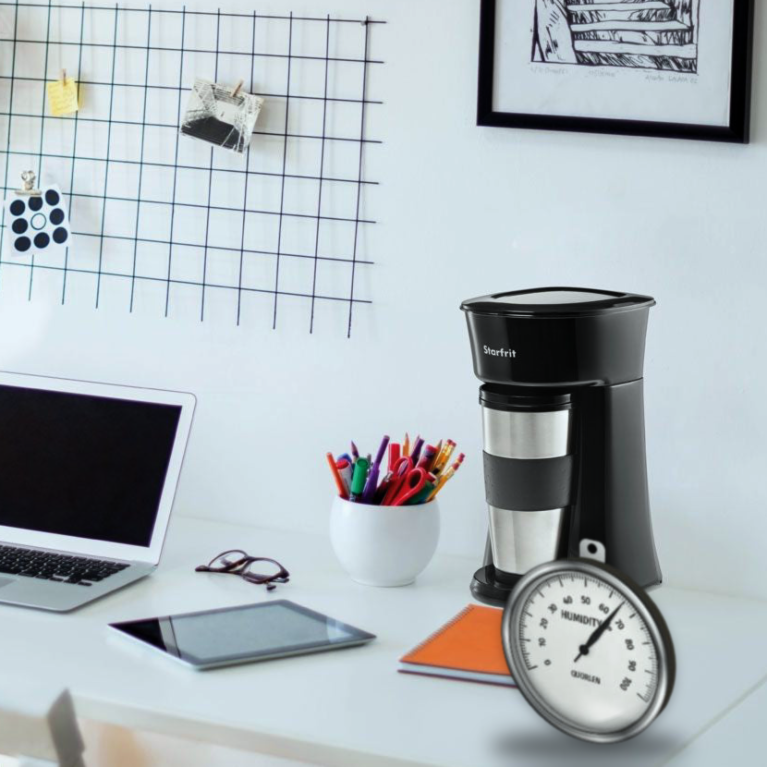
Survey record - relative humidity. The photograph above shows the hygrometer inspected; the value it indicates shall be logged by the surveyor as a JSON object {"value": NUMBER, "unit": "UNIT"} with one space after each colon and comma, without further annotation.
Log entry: {"value": 65, "unit": "%"}
